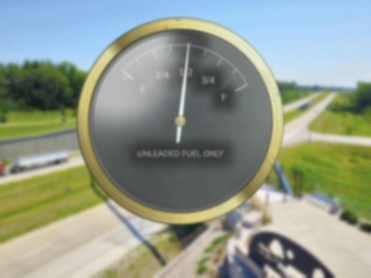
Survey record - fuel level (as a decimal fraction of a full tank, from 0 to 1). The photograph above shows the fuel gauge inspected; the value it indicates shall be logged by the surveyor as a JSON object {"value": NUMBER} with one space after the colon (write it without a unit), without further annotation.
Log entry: {"value": 0.5}
